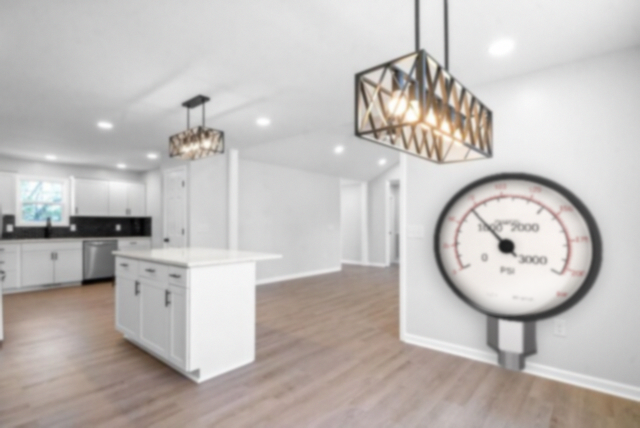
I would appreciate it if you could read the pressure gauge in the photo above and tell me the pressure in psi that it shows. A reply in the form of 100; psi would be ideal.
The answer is 1000; psi
